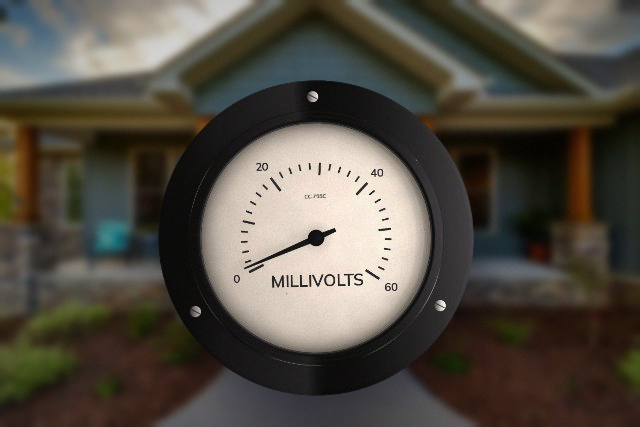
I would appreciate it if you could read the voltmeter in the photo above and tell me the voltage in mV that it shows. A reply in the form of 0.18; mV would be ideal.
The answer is 1; mV
